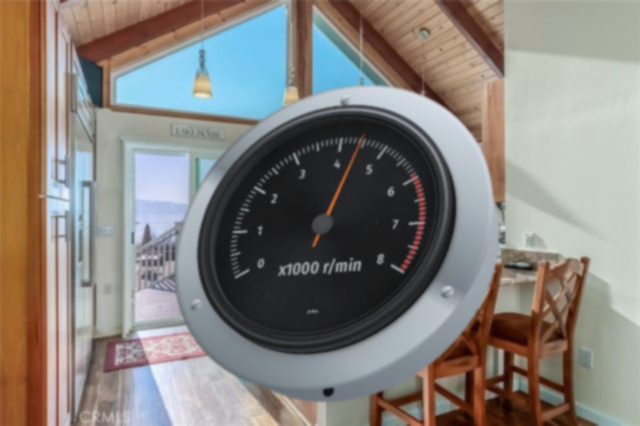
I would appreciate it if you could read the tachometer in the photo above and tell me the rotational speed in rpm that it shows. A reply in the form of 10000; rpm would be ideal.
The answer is 4500; rpm
